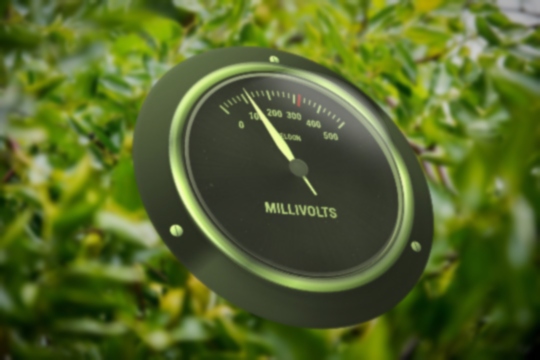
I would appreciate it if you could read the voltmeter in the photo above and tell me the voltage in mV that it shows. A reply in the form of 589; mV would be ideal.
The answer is 100; mV
